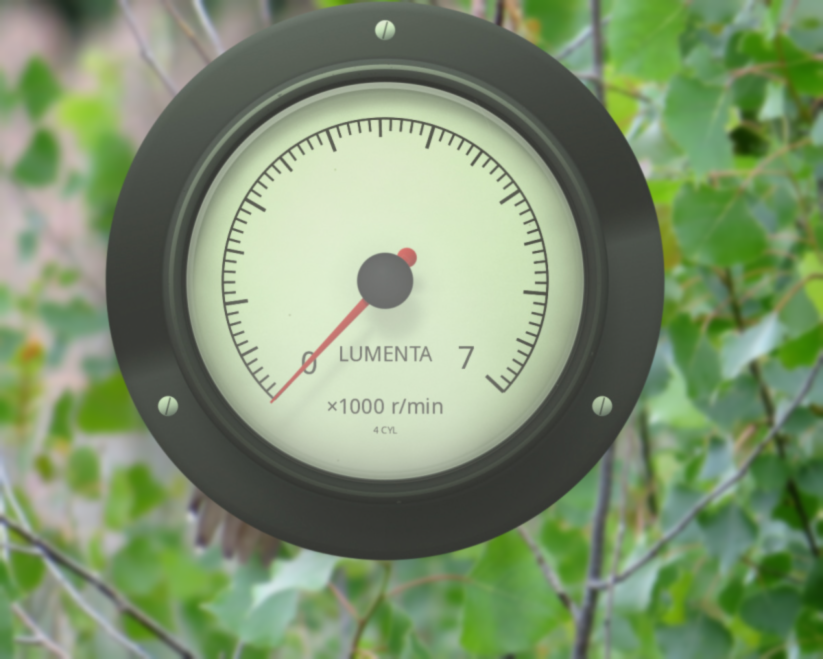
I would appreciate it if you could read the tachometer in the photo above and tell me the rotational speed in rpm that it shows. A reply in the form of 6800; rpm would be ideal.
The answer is 0; rpm
